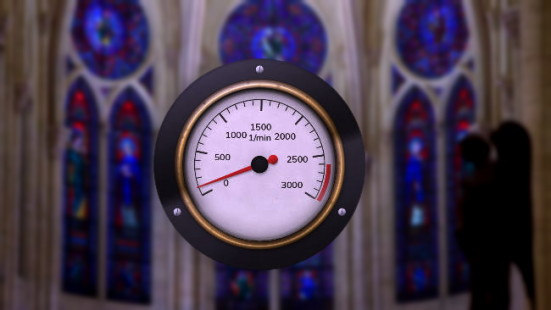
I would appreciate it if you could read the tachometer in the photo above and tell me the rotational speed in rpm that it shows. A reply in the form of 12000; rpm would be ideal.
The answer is 100; rpm
